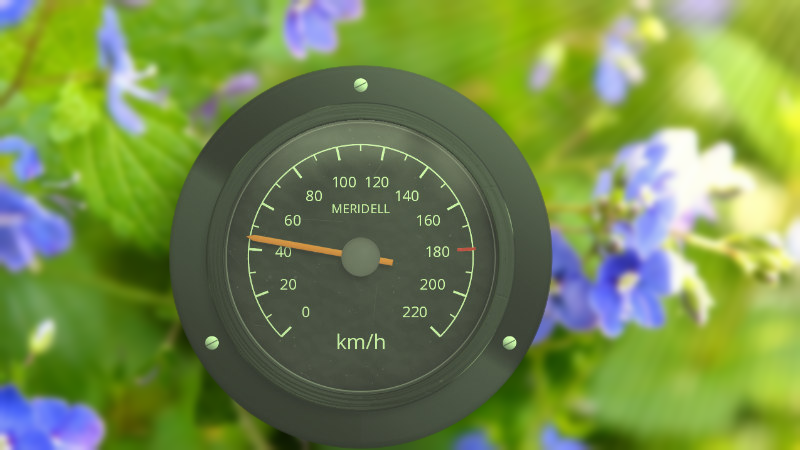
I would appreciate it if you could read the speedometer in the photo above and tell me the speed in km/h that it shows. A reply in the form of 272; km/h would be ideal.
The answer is 45; km/h
